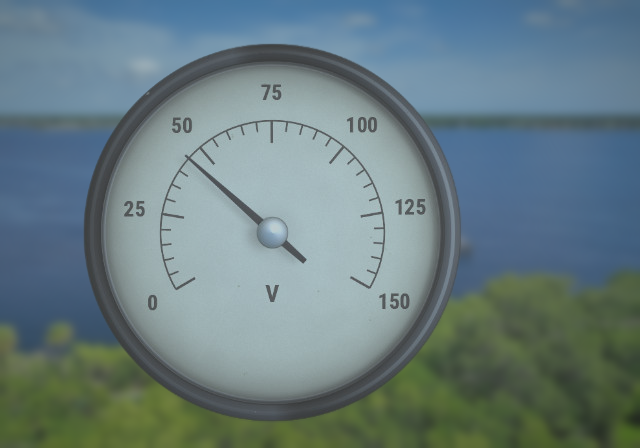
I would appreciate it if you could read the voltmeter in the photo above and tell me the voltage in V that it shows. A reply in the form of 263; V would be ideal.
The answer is 45; V
